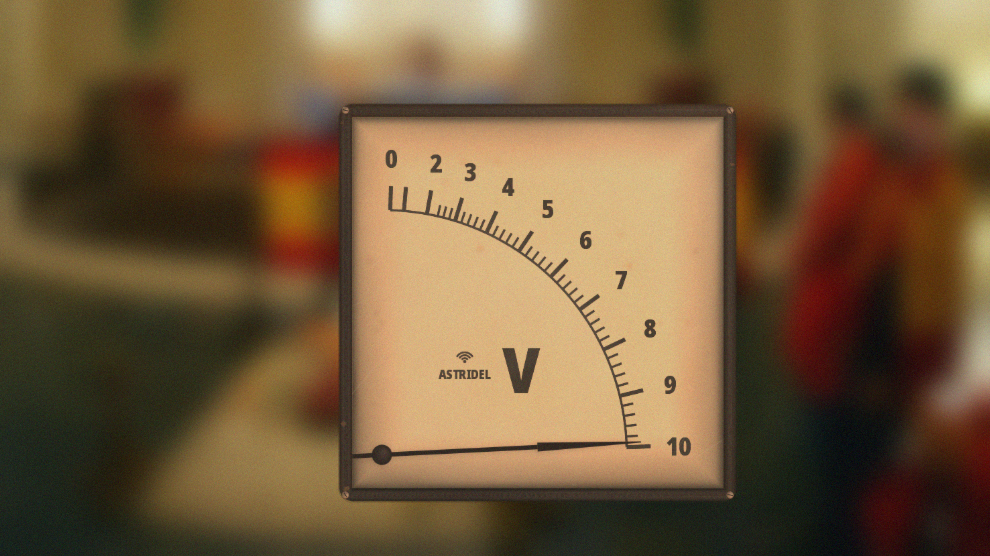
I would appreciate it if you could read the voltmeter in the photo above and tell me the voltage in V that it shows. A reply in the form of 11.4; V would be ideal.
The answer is 9.9; V
